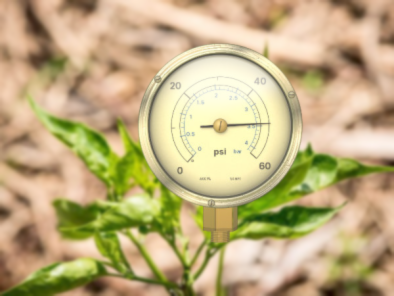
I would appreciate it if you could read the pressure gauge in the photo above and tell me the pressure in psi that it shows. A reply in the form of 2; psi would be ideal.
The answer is 50; psi
